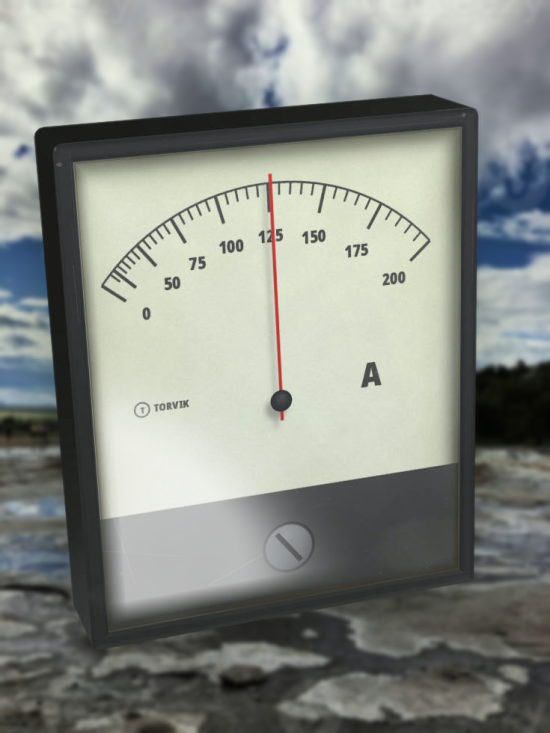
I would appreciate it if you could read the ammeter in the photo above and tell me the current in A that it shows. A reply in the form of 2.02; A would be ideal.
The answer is 125; A
